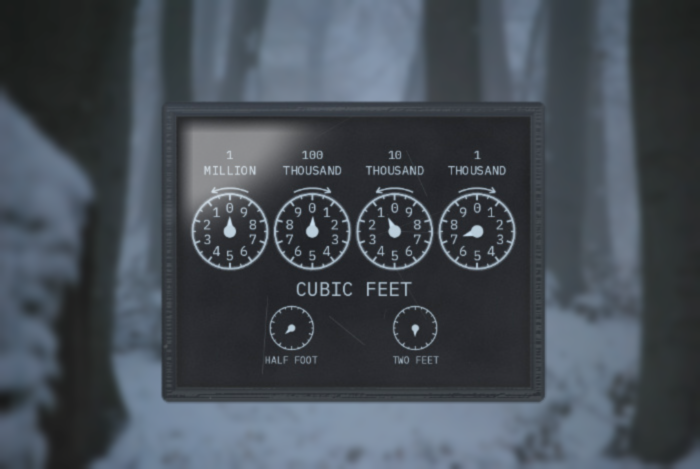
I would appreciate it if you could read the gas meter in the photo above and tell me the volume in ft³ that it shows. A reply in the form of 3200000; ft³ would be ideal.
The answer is 700; ft³
